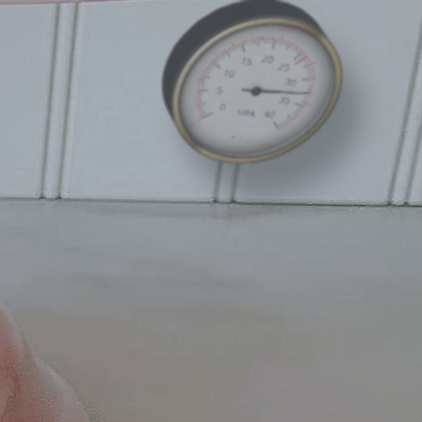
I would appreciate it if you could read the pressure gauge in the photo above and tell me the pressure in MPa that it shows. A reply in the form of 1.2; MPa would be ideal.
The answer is 32.5; MPa
